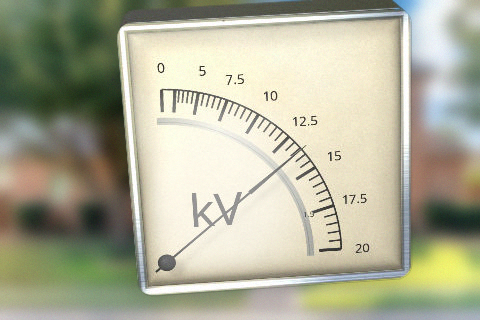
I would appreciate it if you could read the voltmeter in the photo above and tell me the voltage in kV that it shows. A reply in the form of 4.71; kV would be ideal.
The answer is 13.5; kV
